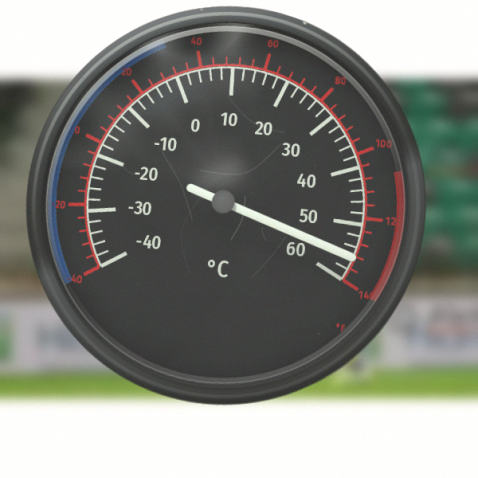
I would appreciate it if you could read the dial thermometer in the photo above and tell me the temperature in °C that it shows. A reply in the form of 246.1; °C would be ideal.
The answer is 56; °C
